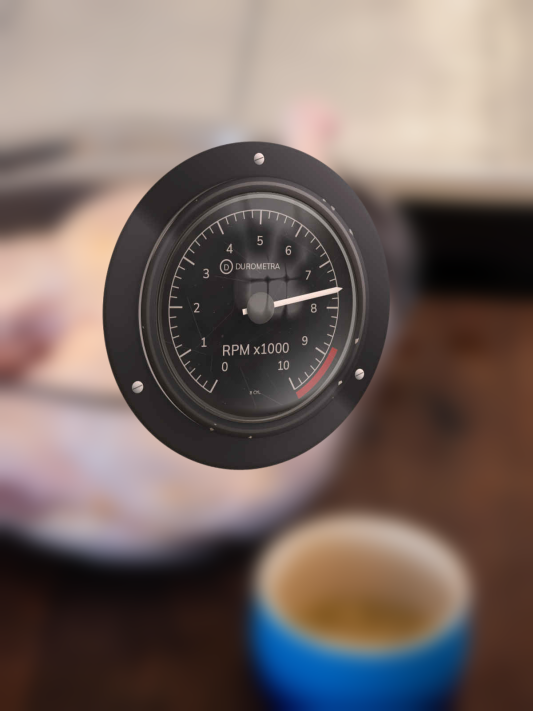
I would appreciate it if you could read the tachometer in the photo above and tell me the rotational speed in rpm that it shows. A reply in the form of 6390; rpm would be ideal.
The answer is 7600; rpm
